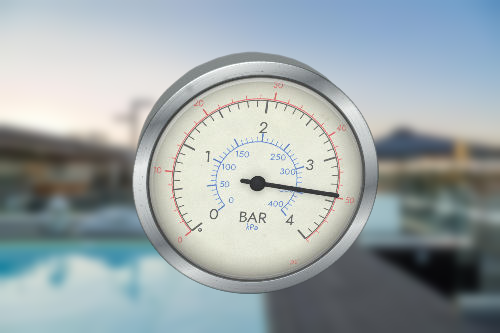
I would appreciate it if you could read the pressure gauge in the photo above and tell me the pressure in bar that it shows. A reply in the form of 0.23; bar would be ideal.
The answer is 3.4; bar
